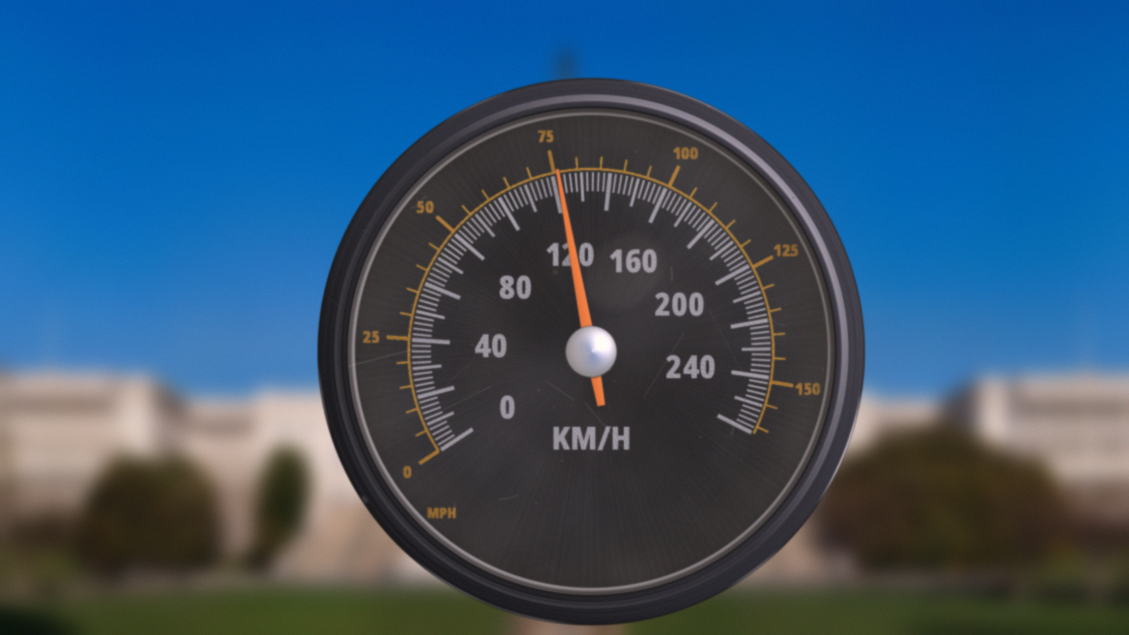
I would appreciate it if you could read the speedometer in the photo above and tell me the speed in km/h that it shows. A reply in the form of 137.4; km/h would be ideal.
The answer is 122; km/h
